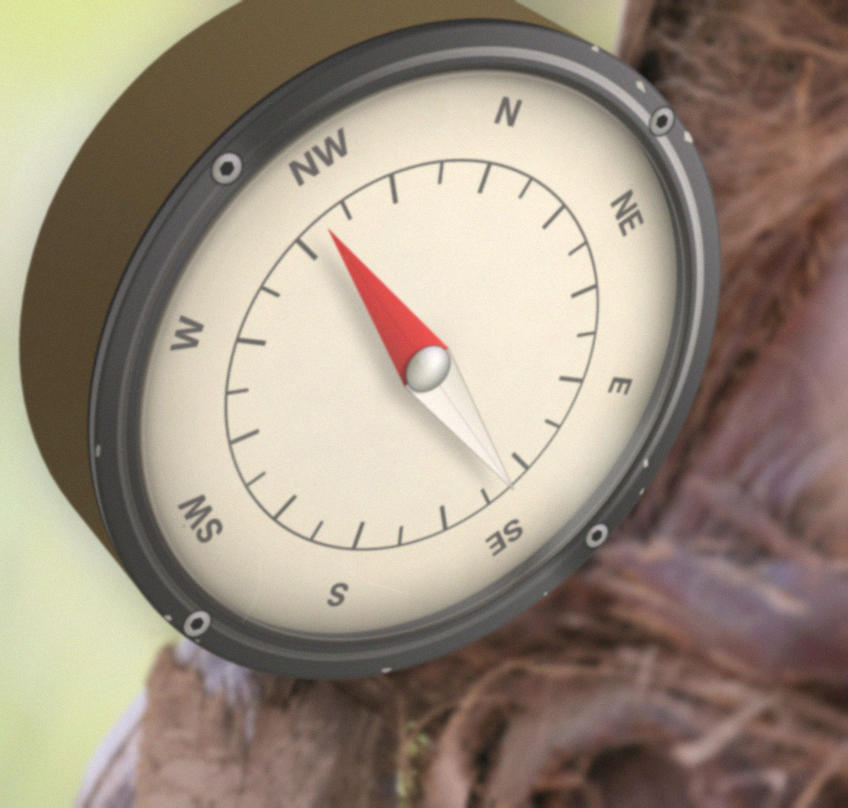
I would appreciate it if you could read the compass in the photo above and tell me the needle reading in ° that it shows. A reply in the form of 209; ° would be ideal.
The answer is 307.5; °
